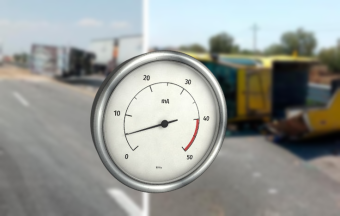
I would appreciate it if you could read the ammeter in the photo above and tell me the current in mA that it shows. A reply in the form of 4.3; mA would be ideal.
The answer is 5; mA
